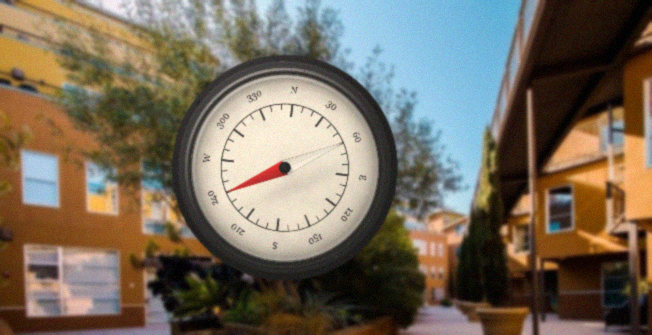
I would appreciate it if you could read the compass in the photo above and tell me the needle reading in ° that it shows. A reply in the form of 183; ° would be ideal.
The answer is 240; °
